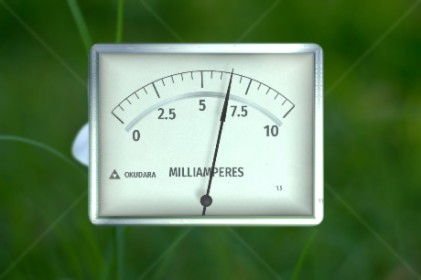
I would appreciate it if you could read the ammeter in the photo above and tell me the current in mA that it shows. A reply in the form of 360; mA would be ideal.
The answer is 6.5; mA
